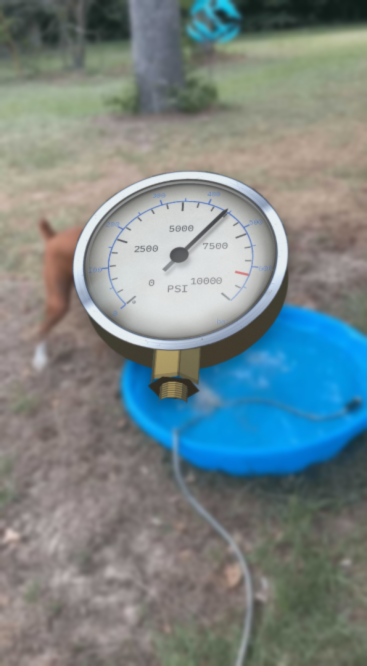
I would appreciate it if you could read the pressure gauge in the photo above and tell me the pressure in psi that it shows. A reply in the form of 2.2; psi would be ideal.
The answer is 6500; psi
